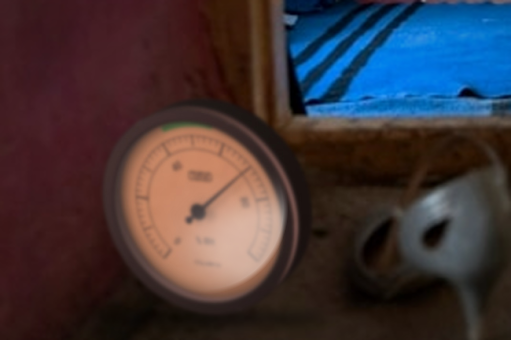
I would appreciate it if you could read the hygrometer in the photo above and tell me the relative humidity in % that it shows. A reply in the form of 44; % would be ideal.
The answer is 70; %
